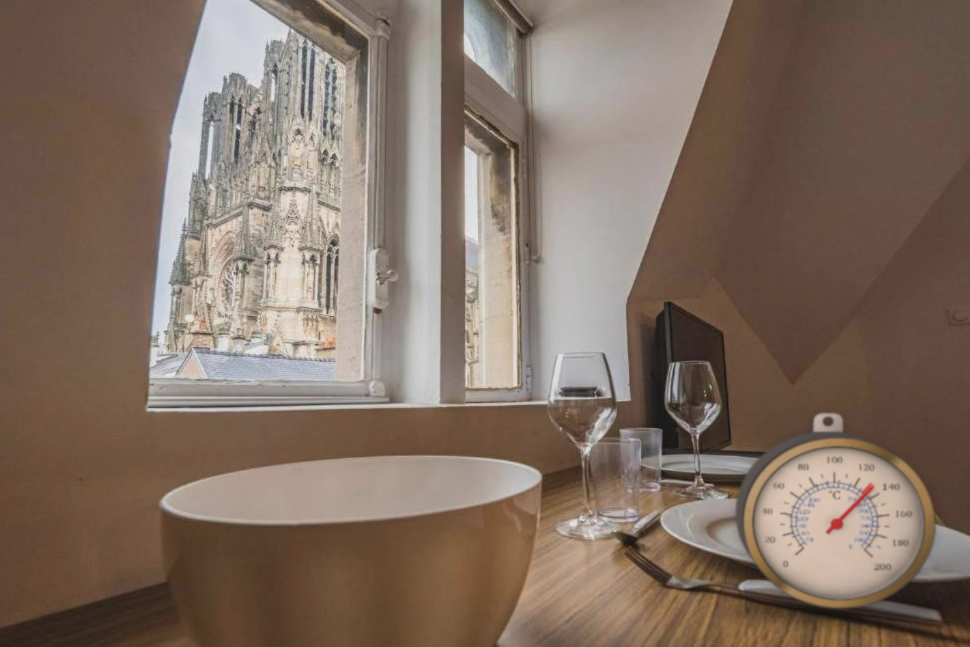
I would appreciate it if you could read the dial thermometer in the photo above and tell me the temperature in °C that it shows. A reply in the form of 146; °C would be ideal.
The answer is 130; °C
